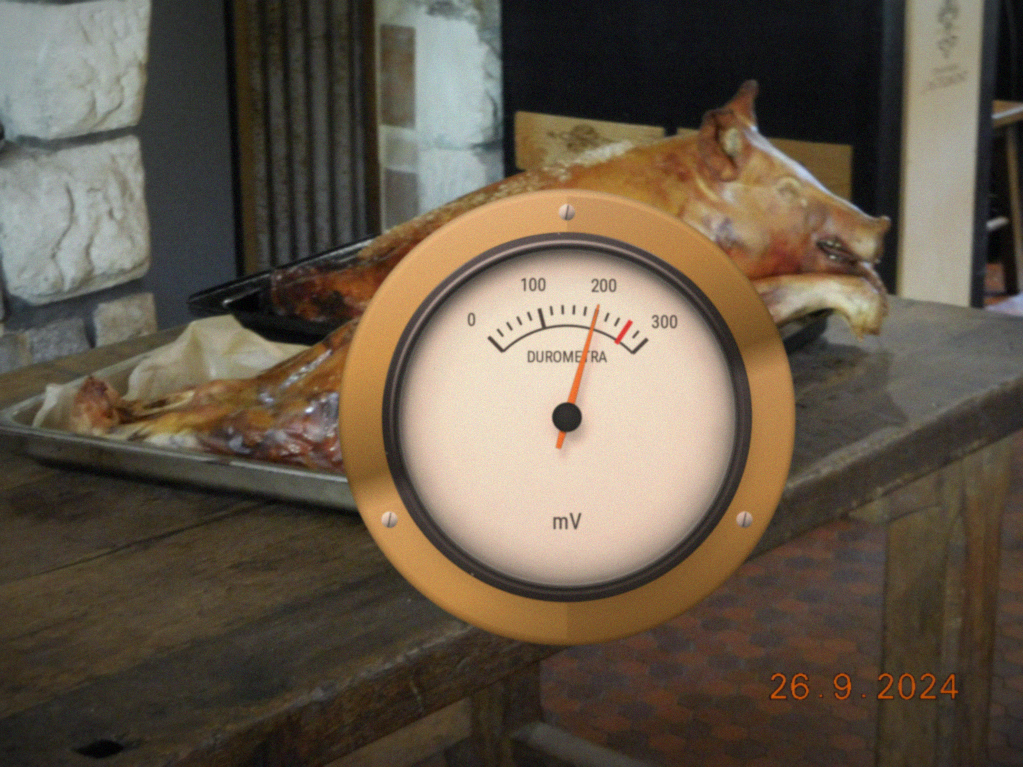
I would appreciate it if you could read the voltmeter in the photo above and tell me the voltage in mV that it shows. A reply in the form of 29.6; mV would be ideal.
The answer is 200; mV
